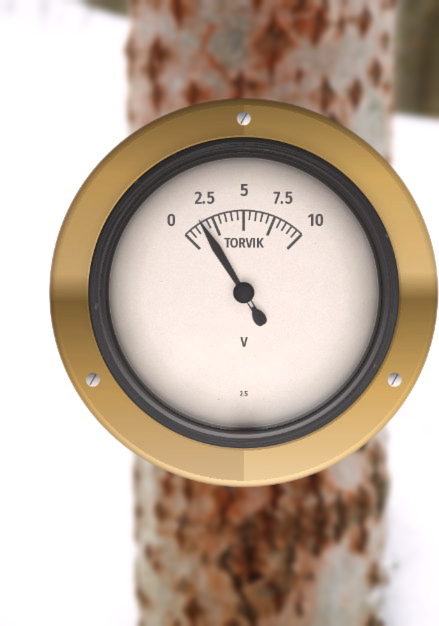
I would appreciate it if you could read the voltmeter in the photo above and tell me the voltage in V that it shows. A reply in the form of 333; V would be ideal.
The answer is 1.5; V
